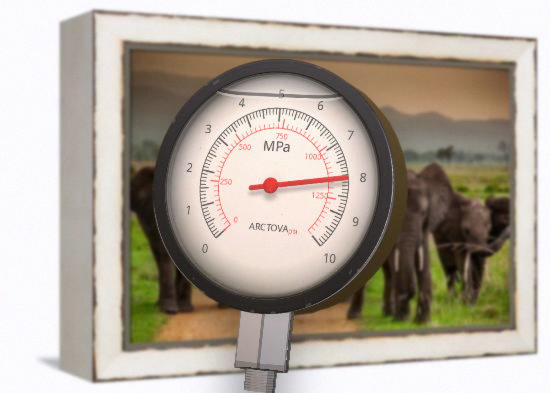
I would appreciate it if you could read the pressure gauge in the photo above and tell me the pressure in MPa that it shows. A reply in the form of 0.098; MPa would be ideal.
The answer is 8; MPa
